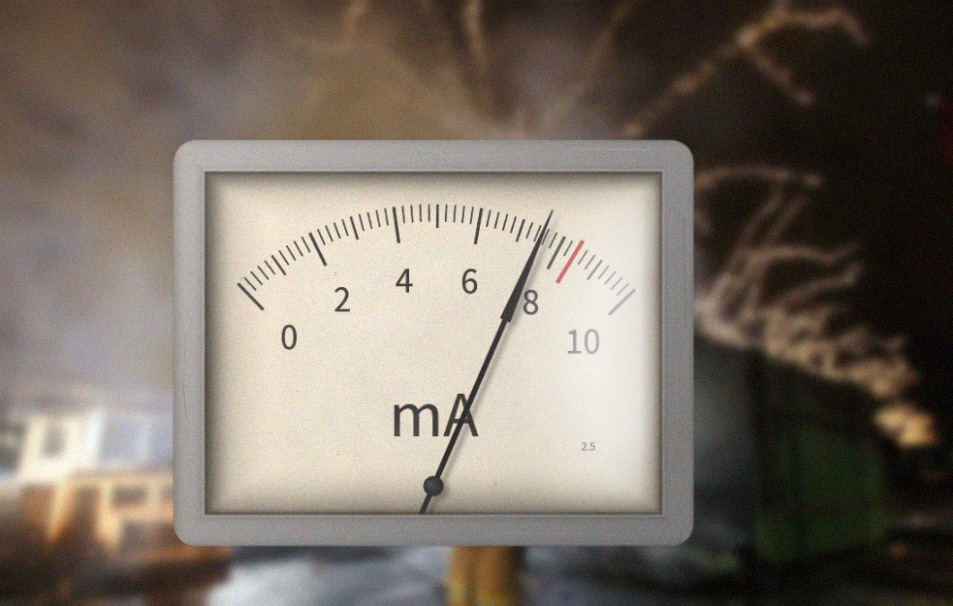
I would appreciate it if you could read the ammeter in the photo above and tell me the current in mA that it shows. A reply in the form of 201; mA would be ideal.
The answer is 7.5; mA
